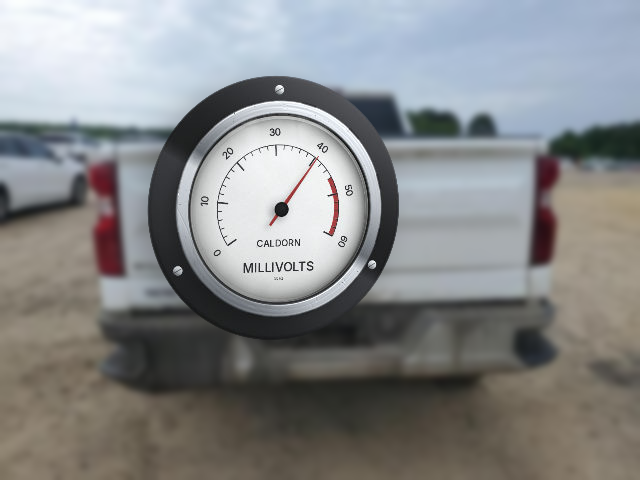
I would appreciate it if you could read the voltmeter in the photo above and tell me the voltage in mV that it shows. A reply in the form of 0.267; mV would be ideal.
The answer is 40; mV
